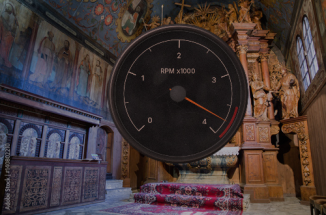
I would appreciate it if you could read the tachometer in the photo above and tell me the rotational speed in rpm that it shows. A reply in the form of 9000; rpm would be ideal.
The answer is 3750; rpm
